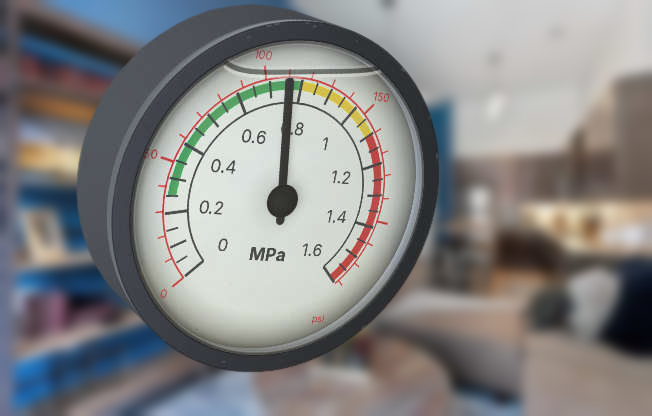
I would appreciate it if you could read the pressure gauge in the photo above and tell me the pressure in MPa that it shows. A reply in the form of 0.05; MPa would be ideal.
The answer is 0.75; MPa
